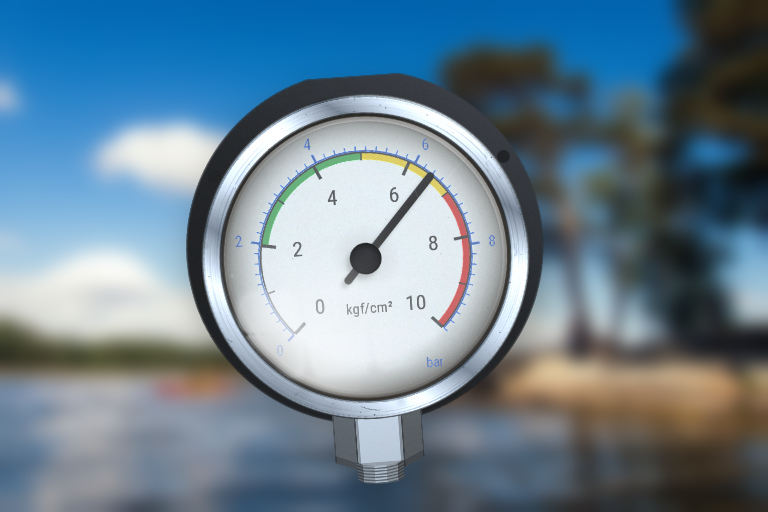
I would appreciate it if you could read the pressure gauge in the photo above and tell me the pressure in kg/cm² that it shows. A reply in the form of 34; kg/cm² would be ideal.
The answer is 6.5; kg/cm²
